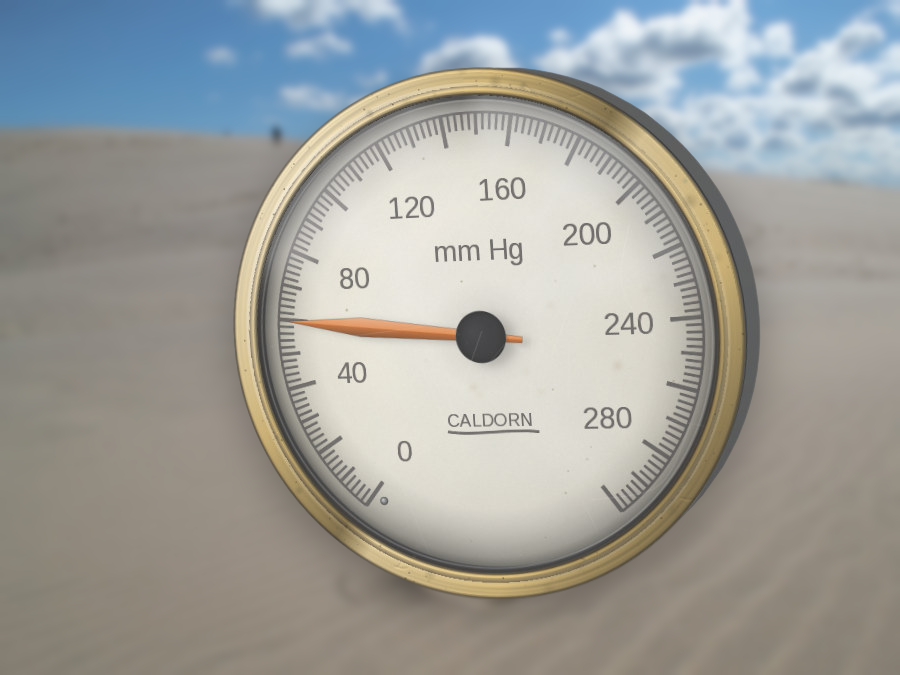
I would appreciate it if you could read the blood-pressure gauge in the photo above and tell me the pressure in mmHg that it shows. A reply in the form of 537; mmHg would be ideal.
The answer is 60; mmHg
